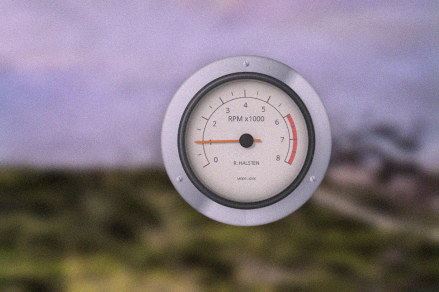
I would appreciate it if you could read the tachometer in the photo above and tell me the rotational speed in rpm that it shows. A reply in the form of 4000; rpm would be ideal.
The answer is 1000; rpm
